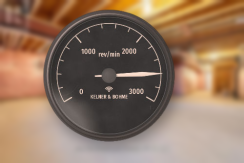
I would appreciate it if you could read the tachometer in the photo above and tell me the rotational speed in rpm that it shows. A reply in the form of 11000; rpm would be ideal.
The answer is 2600; rpm
